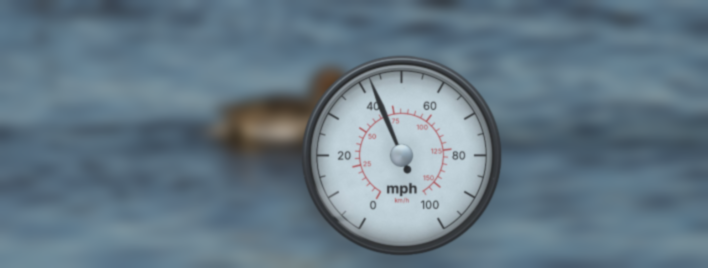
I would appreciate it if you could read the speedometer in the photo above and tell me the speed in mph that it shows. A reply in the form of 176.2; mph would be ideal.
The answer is 42.5; mph
